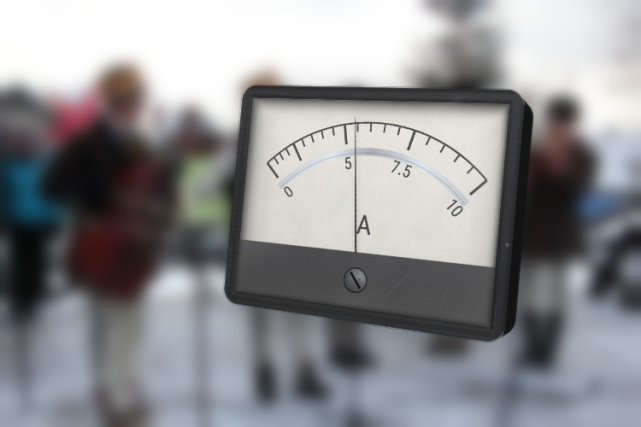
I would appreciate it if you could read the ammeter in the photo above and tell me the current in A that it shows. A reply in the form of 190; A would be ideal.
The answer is 5.5; A
